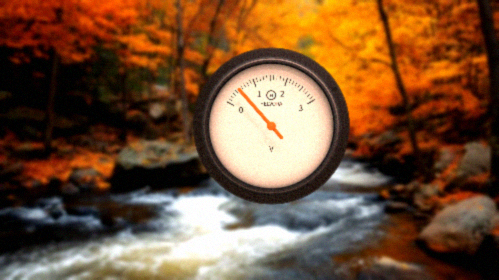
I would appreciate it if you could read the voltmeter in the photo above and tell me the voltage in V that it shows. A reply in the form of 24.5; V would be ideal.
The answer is 0.5; V
